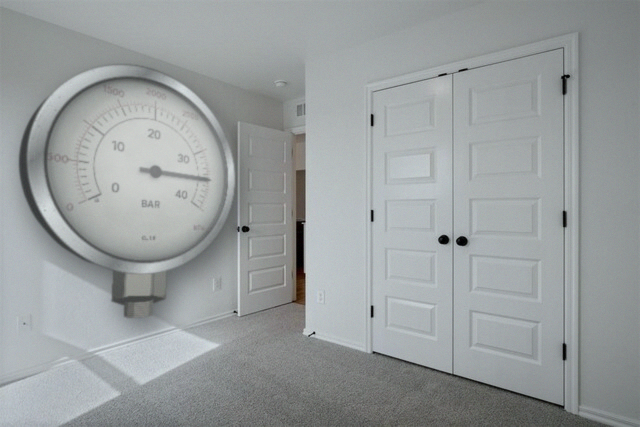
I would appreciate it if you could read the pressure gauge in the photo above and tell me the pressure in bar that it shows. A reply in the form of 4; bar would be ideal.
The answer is 35; bar
